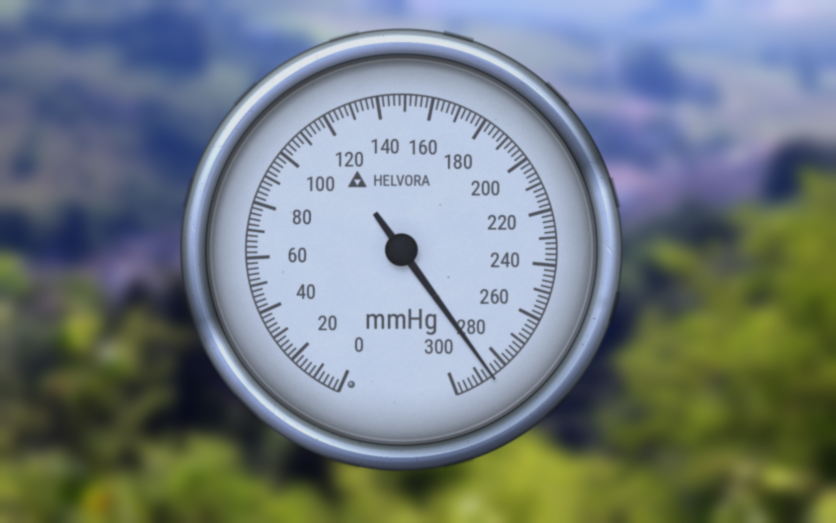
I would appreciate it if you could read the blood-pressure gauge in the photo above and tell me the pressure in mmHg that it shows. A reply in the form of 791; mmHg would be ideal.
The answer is 286; mmHg
